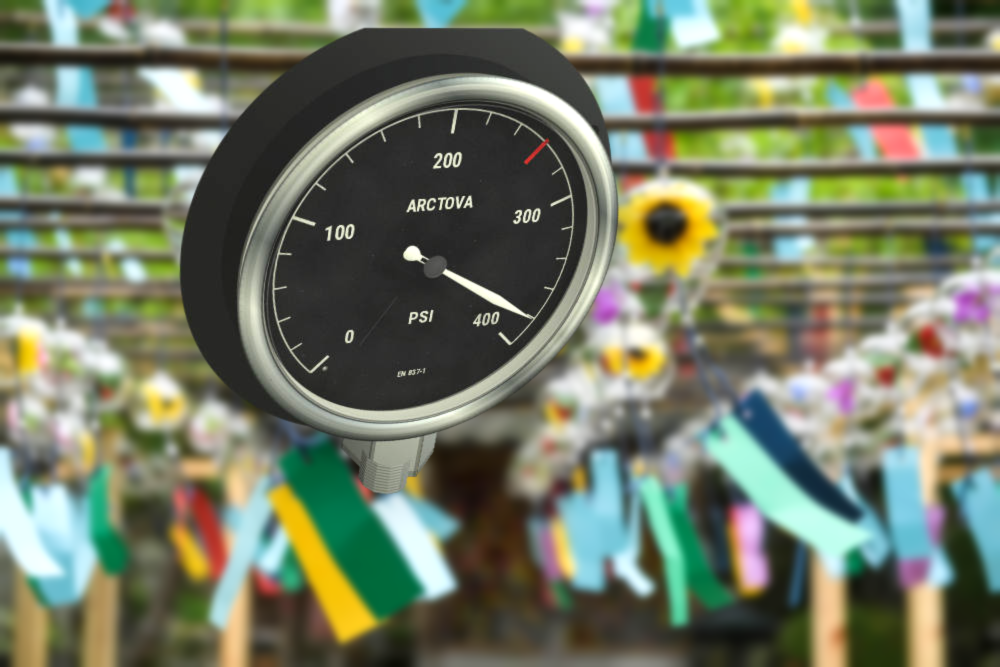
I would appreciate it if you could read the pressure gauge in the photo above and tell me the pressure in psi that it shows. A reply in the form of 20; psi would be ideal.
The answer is 380; psi
